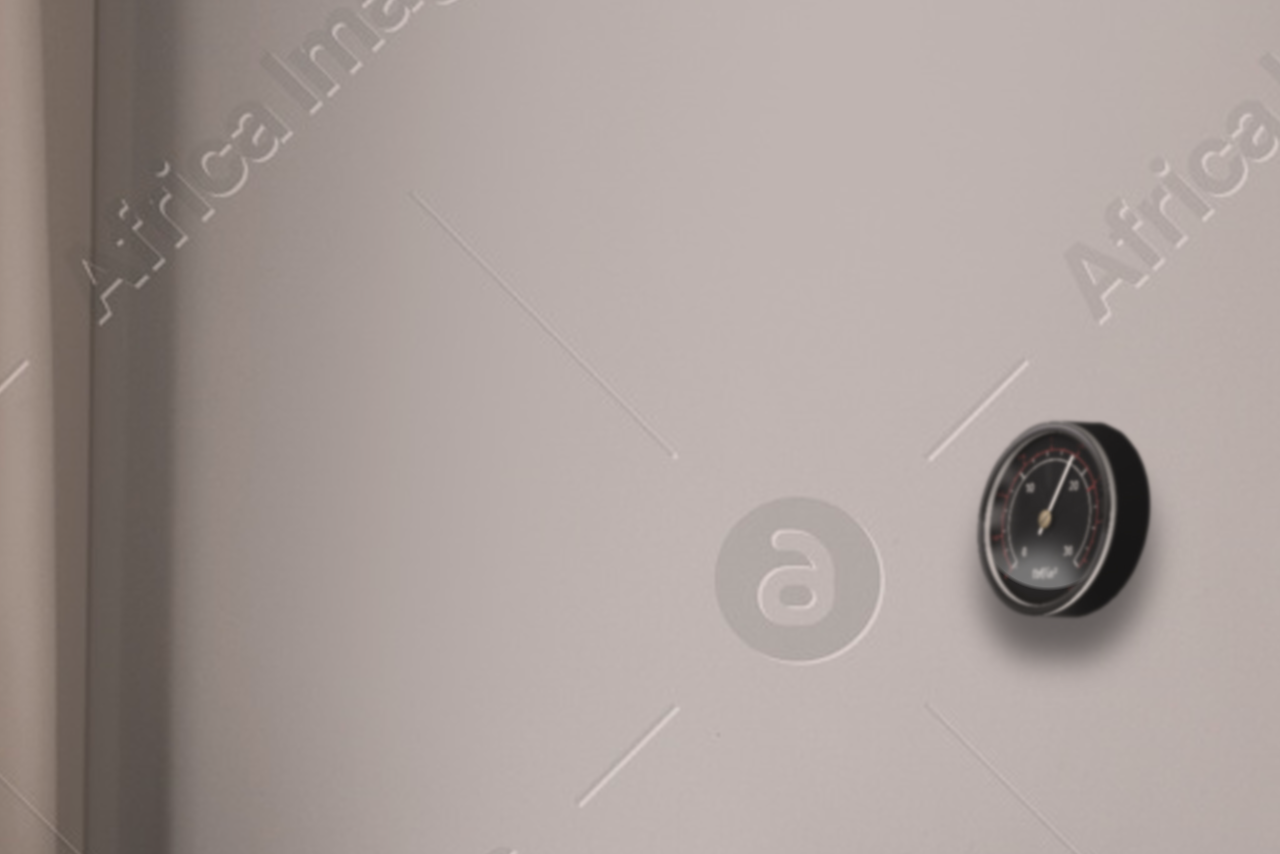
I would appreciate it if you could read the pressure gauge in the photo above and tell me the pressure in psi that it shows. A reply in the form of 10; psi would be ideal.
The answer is 18; psi
